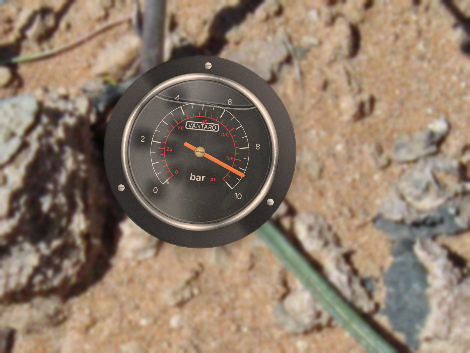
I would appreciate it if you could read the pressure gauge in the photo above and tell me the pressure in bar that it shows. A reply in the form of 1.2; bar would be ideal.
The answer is 9.25; bar
